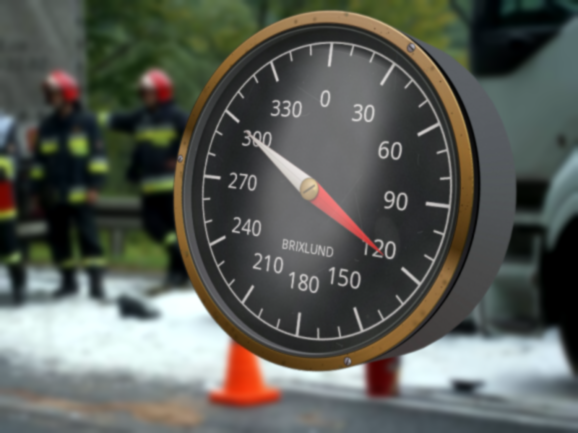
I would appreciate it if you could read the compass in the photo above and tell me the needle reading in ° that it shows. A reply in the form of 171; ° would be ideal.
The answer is 120; °
